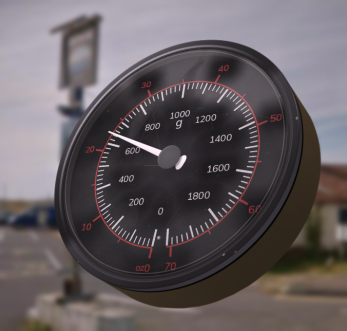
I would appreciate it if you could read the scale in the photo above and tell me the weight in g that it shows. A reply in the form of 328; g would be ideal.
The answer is 640; g
